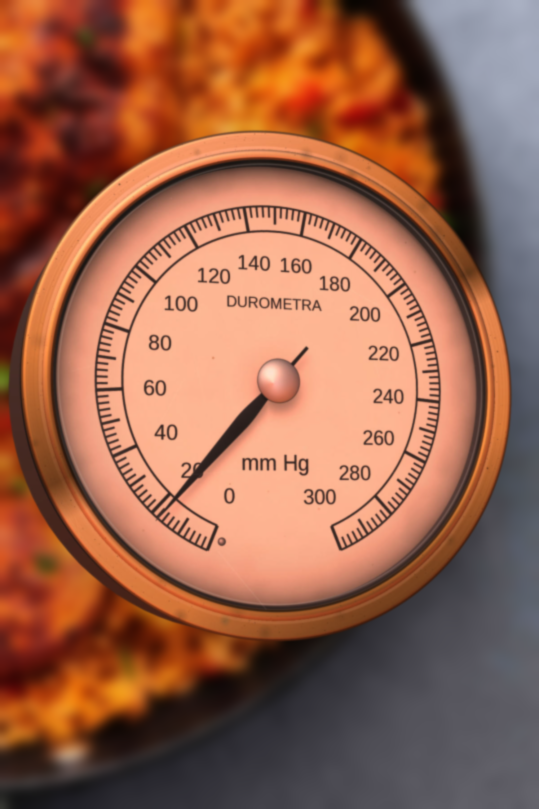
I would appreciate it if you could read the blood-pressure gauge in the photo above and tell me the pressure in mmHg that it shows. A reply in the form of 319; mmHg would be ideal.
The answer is 18; mmHg
